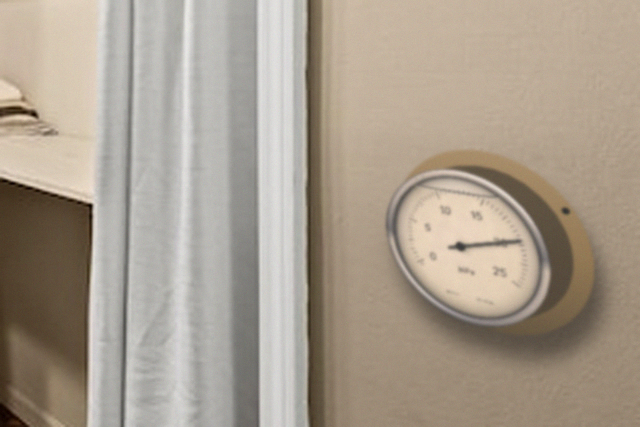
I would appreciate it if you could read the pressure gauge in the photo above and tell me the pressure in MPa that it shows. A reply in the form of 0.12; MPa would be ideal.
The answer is 20; MPa
